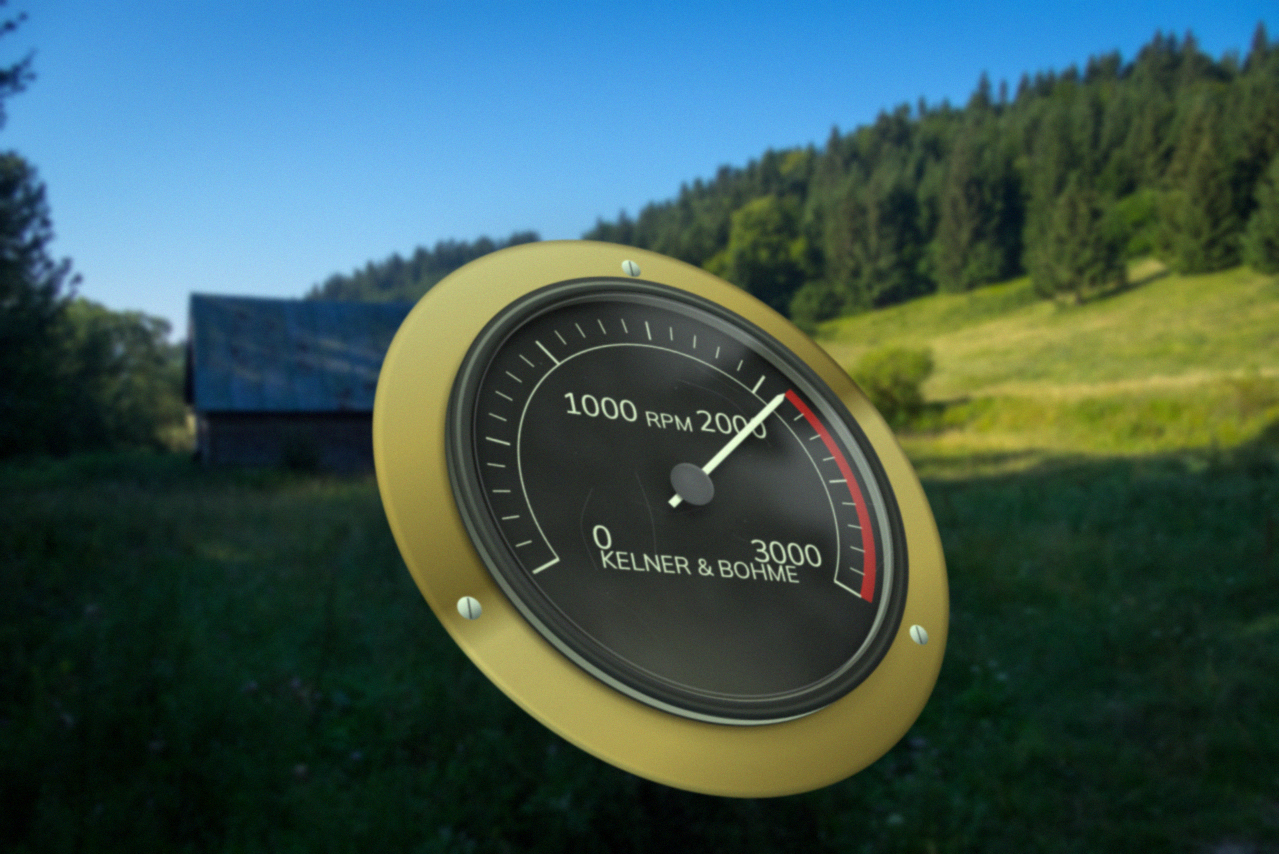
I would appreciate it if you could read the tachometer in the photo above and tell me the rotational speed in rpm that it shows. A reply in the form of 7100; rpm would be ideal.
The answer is 2100; rpm
